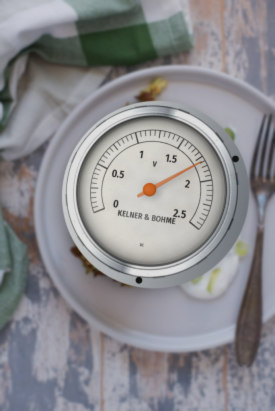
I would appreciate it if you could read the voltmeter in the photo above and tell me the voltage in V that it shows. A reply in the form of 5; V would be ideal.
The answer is 1.8; V
